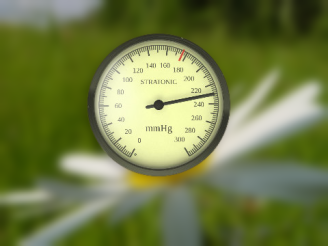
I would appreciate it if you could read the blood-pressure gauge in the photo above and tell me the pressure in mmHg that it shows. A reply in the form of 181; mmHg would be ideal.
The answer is 230; mmHg
